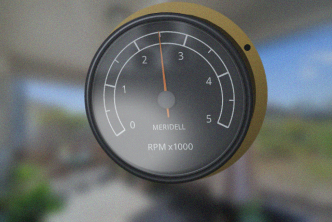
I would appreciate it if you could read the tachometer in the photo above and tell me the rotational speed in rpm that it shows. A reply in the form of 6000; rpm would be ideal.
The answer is 2500; rpm
